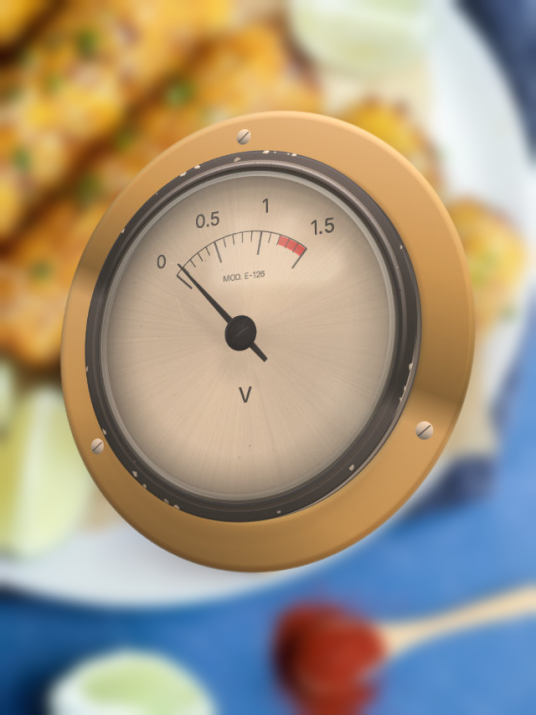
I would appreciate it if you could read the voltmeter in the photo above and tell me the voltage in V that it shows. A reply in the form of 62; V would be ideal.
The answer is 0.1; V
